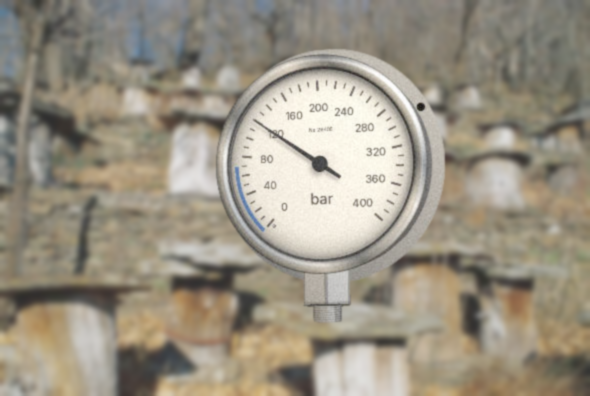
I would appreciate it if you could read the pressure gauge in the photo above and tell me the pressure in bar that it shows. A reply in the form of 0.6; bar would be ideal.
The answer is 120; bar
